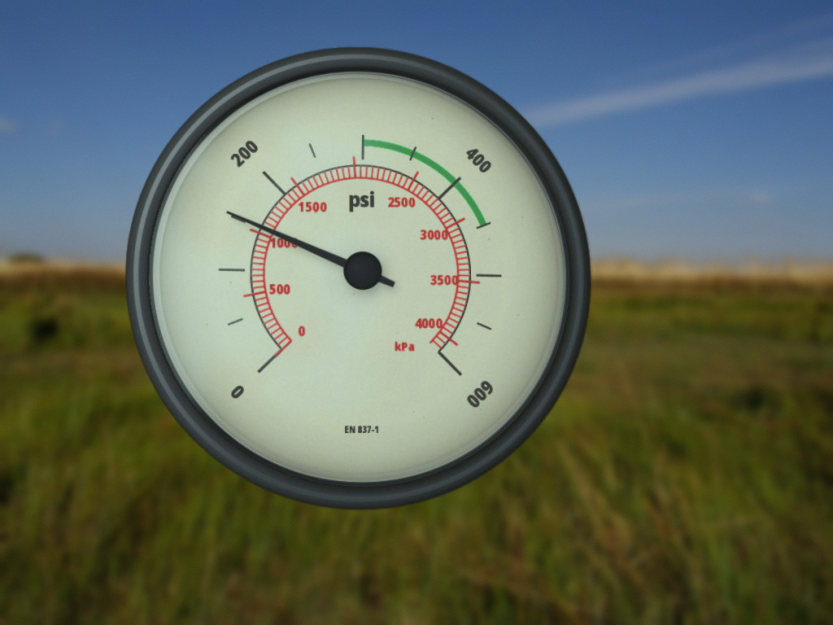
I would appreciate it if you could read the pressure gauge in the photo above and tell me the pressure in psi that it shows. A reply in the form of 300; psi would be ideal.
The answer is 150; psi
